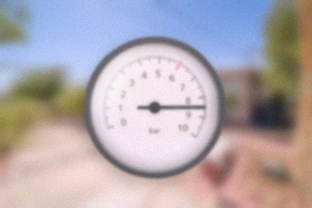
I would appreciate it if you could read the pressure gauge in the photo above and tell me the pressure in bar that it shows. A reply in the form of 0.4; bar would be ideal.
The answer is 8.5; bar
